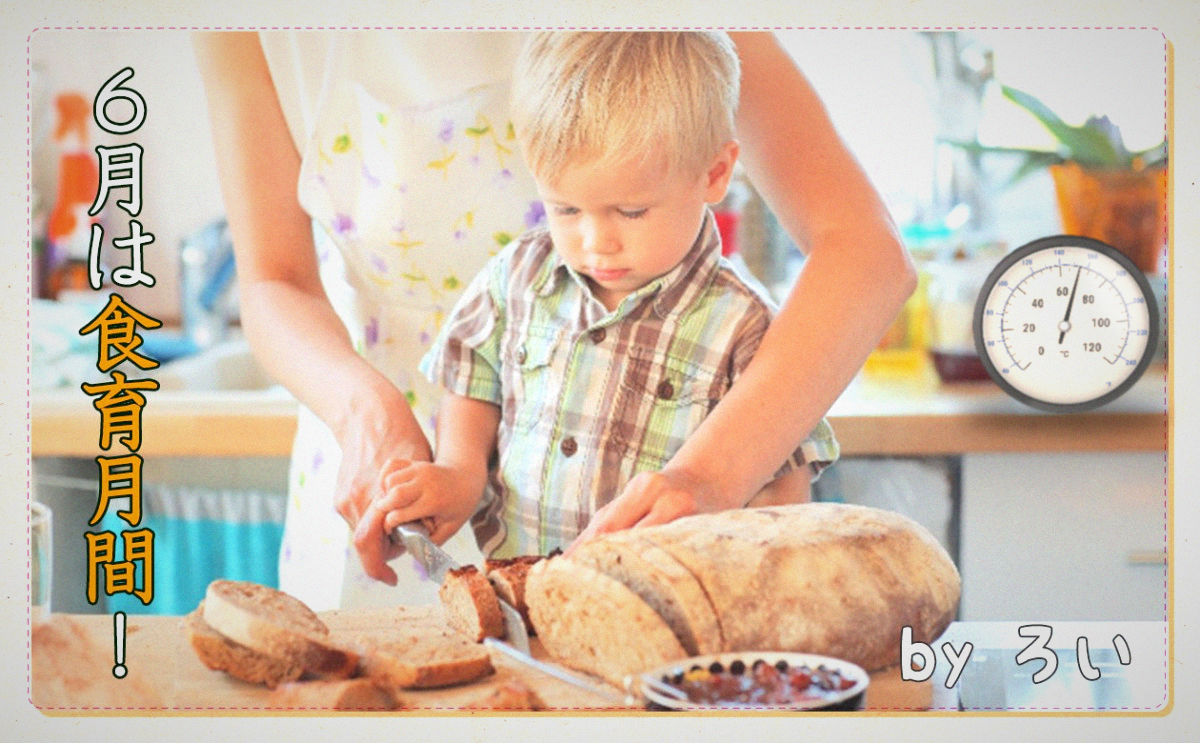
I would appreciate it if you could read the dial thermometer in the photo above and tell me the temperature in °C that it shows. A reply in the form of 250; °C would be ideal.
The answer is 68; °C
